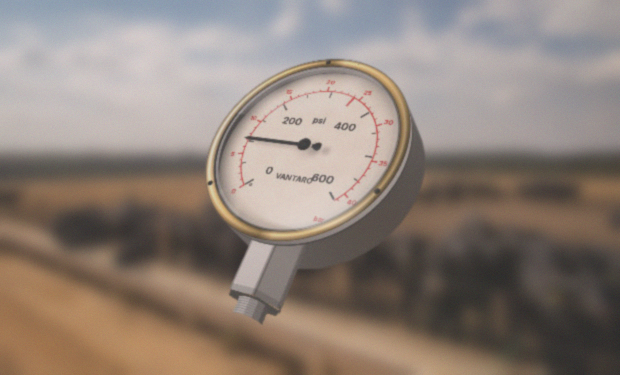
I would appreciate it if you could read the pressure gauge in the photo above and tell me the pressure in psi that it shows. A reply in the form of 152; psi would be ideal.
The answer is 100; psi
